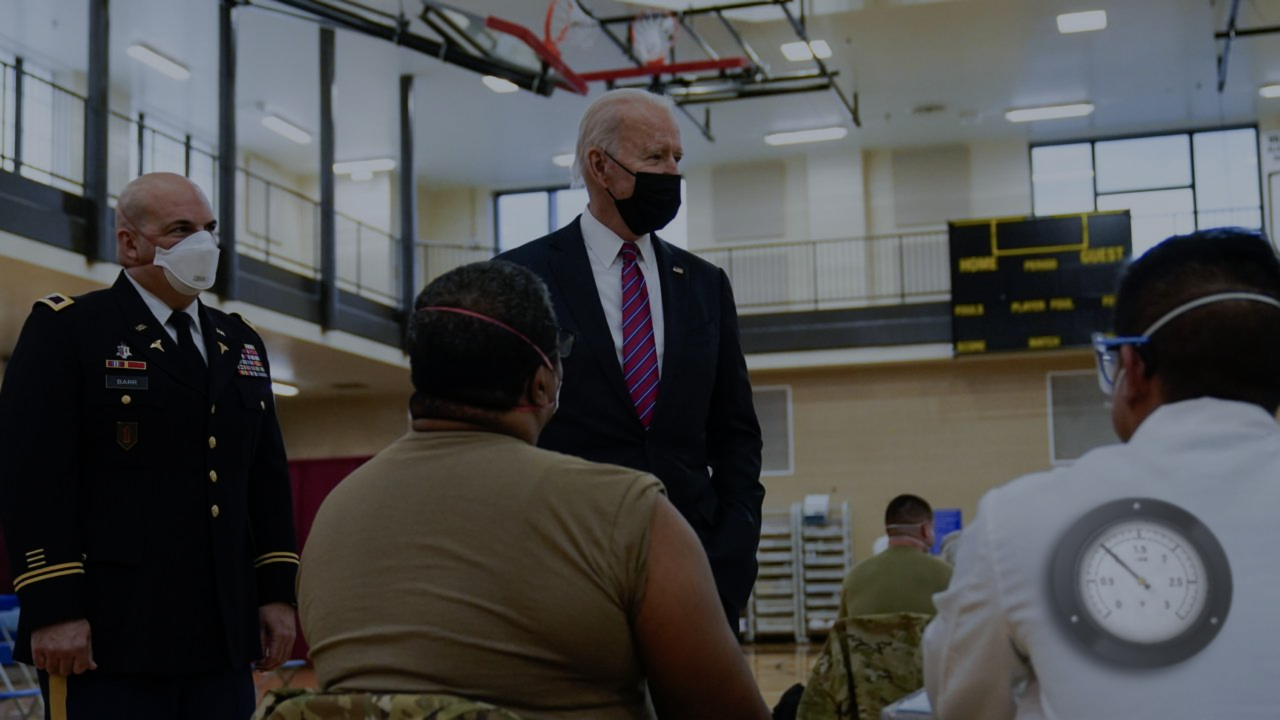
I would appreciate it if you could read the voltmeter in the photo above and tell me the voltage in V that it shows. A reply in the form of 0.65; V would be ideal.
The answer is 1; V
